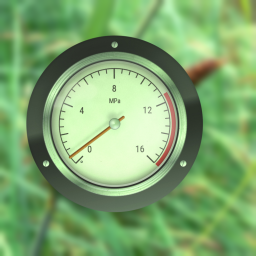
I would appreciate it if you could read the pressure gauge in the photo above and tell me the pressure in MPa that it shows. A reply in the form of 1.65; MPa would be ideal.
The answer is 0.5; MPa
